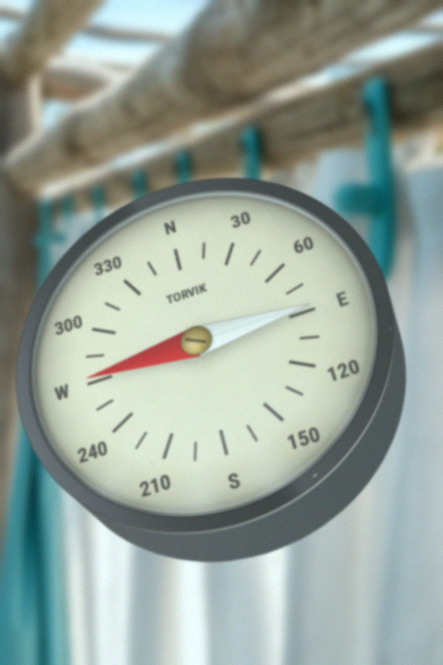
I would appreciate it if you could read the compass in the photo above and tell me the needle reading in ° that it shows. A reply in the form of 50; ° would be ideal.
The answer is 270; °
